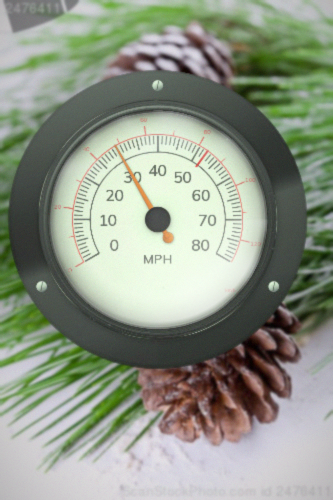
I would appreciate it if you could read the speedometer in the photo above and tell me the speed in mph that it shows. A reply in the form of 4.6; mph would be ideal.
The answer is 30; mph
